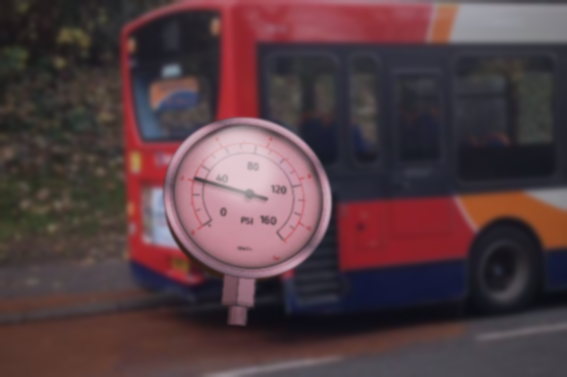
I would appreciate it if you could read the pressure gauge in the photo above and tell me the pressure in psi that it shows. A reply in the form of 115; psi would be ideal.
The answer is 30; psi
